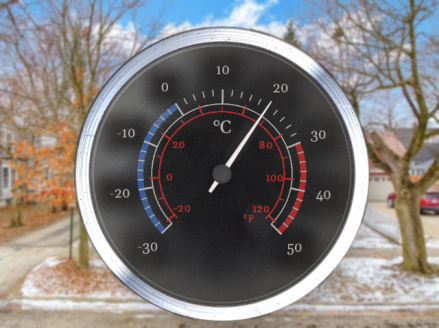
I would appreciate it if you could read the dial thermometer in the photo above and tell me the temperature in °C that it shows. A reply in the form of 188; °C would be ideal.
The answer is 20; °C
